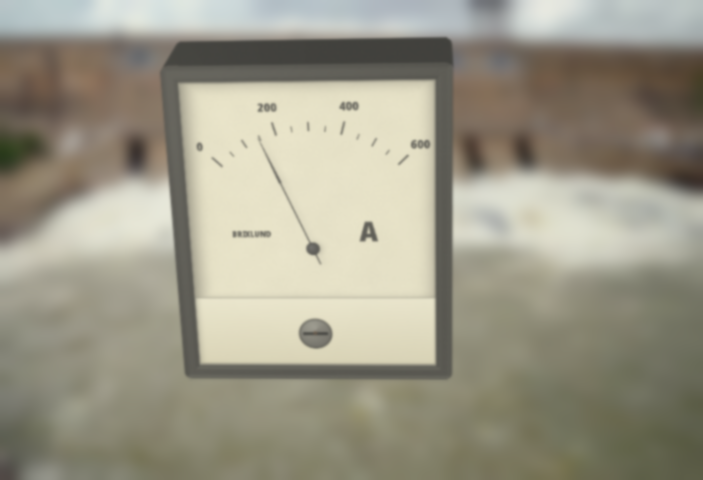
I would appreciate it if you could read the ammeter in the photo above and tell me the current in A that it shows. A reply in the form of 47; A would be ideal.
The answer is 150; A
